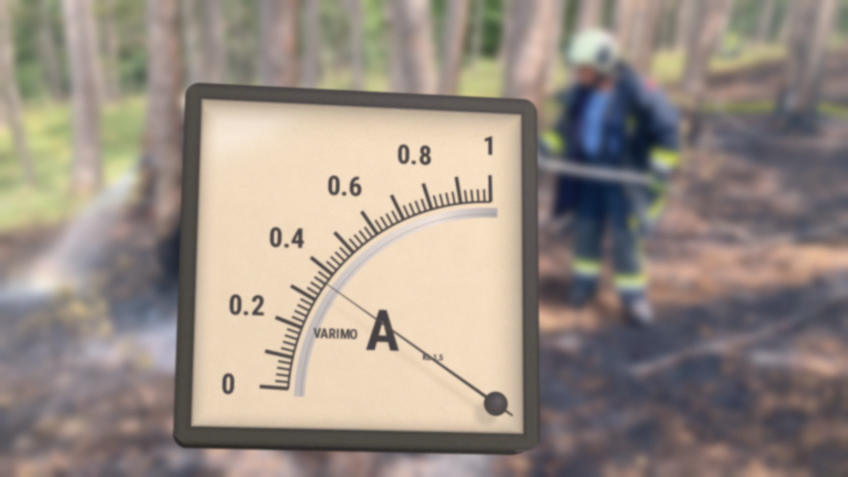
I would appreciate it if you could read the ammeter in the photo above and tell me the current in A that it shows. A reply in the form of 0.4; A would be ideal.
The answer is 0.36; A
